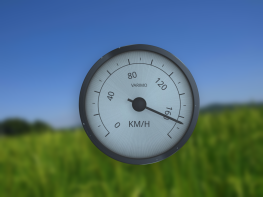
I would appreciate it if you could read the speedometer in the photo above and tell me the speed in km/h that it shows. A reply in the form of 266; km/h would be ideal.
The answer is 165; km/h
